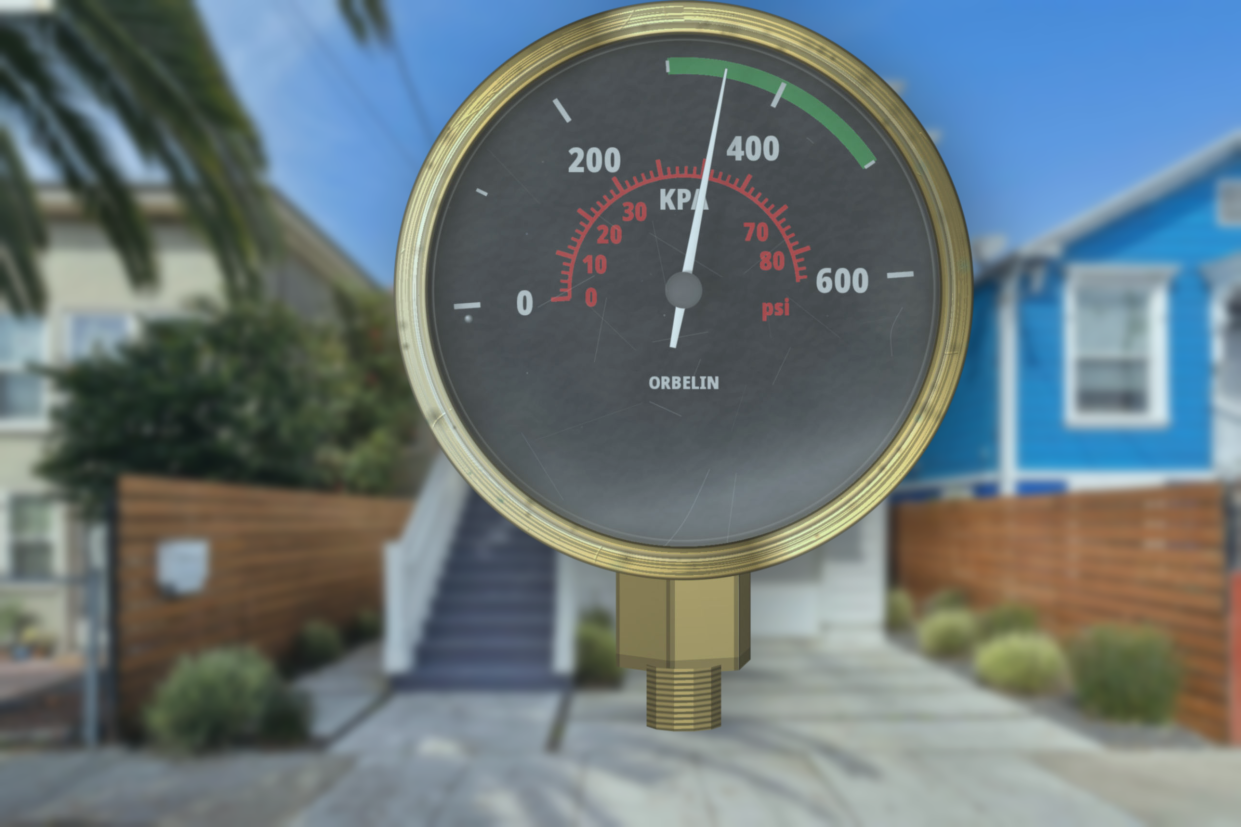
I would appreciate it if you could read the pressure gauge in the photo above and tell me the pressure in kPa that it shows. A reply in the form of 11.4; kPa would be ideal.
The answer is 350; kPa
